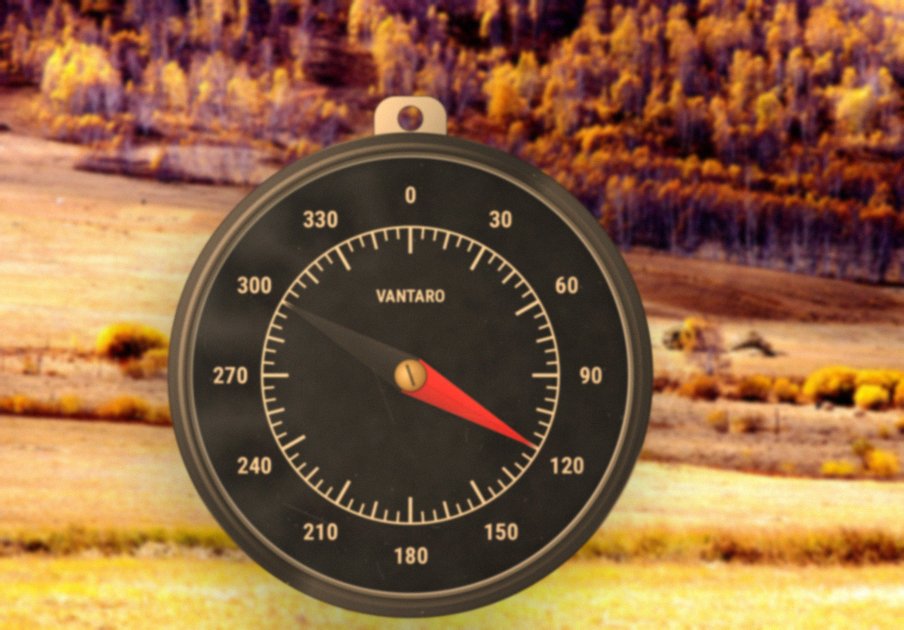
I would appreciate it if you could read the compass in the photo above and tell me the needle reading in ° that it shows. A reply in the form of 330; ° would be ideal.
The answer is 120; °
